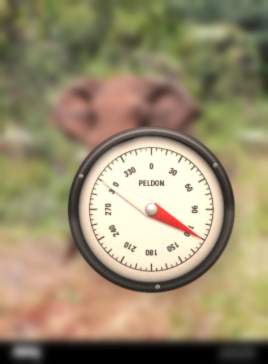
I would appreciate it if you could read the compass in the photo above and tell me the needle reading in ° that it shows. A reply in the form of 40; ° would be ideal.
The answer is 120; °
